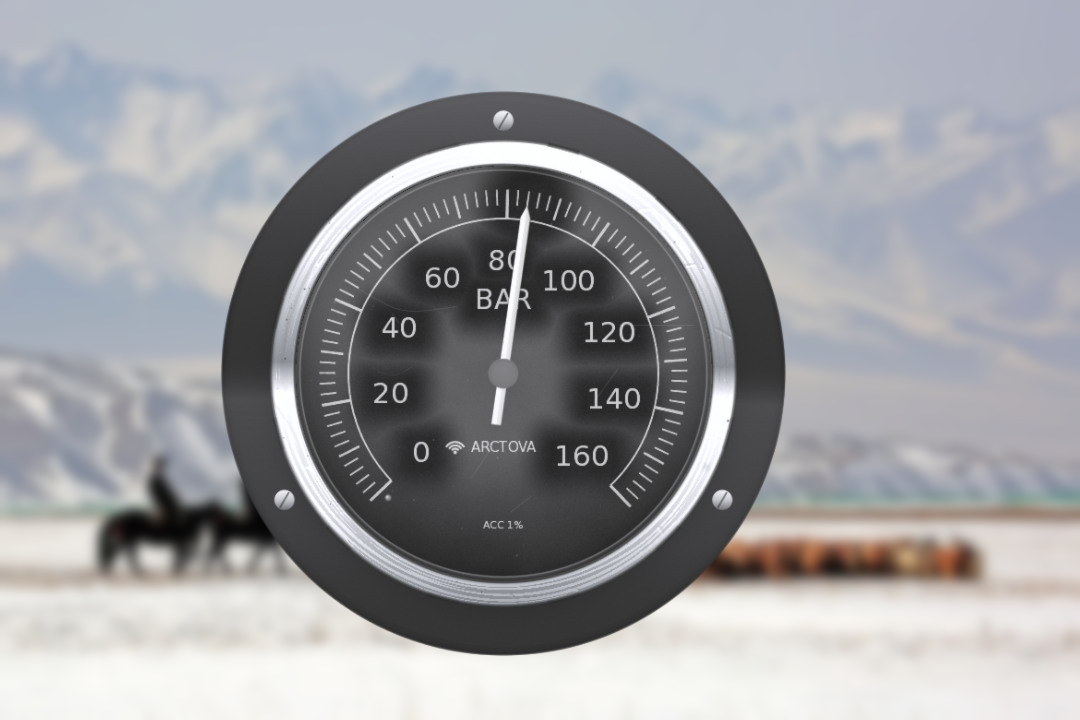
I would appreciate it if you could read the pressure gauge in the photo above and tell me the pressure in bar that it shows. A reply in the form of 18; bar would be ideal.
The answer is 84; bar
